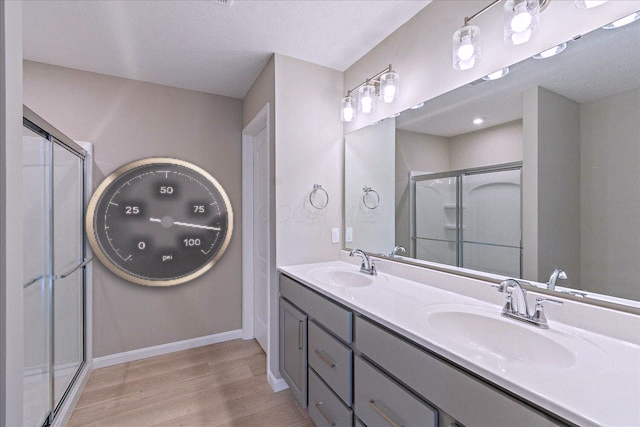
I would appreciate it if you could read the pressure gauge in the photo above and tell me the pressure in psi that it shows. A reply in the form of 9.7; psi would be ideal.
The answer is 87.5; psi
